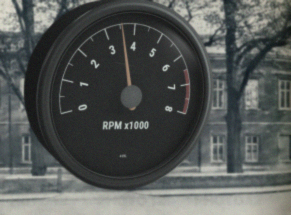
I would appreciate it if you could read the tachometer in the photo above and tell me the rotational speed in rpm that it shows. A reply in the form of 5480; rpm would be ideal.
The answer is 3500; rpm
